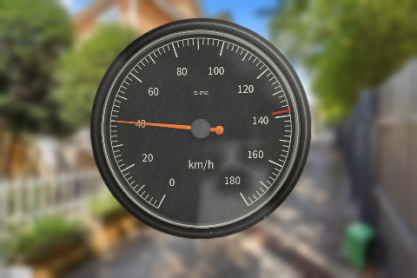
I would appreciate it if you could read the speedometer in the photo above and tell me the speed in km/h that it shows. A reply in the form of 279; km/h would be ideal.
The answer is 40; km/h
